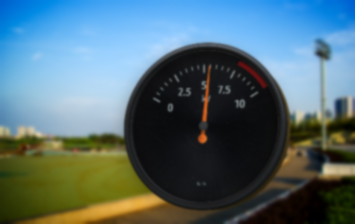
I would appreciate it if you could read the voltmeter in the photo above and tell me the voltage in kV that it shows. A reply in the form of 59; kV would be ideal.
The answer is 5.5; kV
